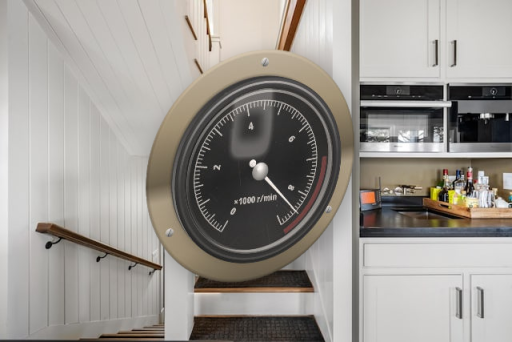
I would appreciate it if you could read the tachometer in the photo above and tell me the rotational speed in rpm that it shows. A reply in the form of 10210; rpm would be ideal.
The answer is 8500; rpm
